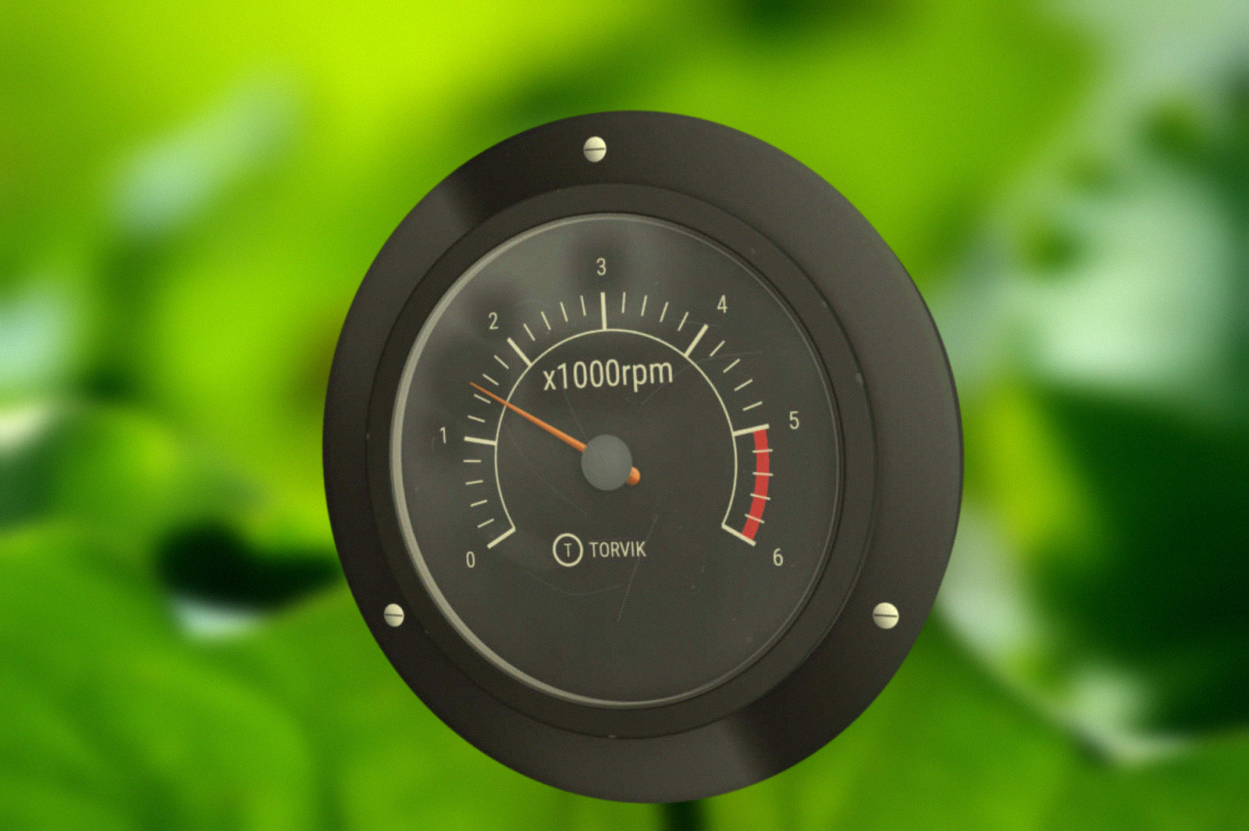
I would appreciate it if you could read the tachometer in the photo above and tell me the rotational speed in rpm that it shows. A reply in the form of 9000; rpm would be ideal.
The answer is 1500; rpm
